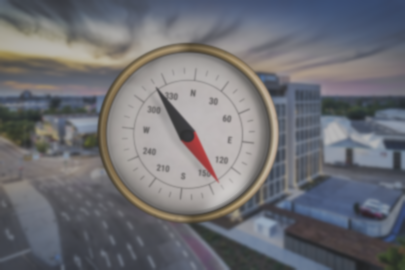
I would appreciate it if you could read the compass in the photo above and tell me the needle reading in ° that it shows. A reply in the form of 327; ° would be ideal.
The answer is 140; °
